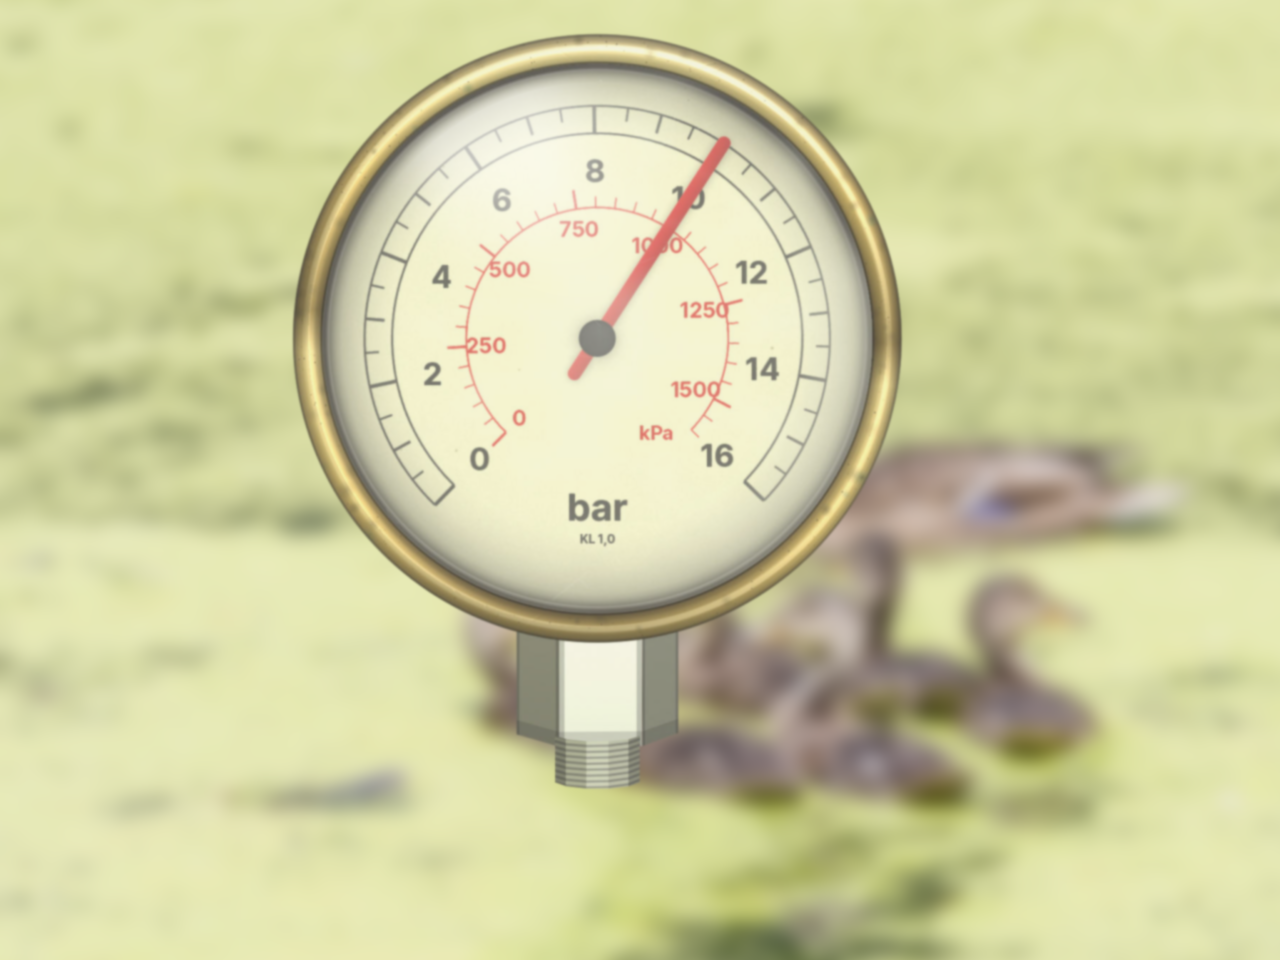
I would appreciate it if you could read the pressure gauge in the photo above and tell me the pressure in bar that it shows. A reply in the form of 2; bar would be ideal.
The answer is 10; bar
